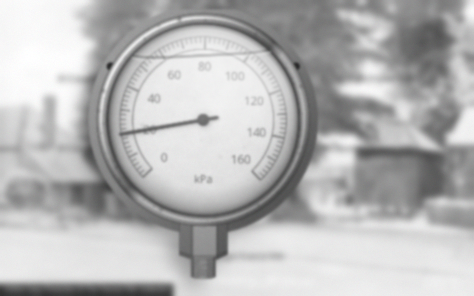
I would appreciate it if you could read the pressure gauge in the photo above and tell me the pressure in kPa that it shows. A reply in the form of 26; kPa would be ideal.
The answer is 20; kPa
